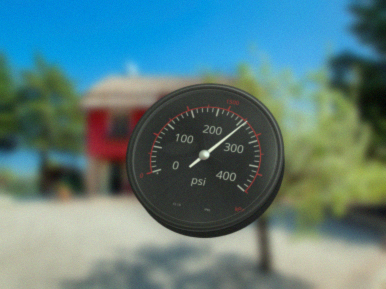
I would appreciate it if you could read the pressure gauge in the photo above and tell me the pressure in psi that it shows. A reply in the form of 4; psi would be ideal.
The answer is 260; psi
